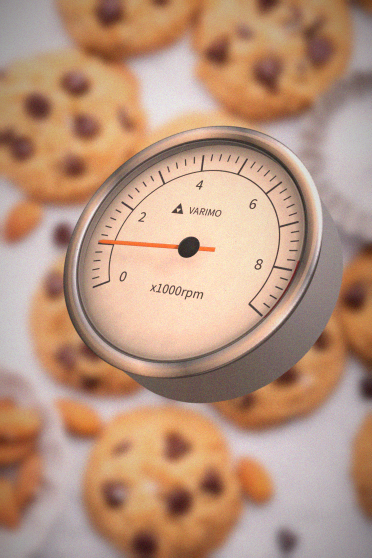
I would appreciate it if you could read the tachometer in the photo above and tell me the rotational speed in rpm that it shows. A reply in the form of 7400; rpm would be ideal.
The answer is 1000; rpm
